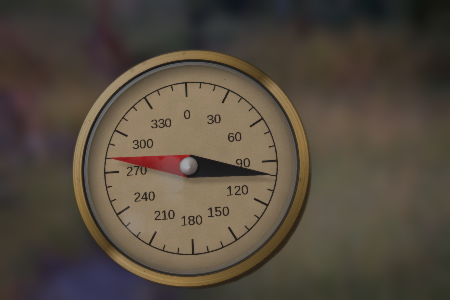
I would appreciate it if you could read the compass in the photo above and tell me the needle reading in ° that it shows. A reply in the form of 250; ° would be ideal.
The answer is 280; °
